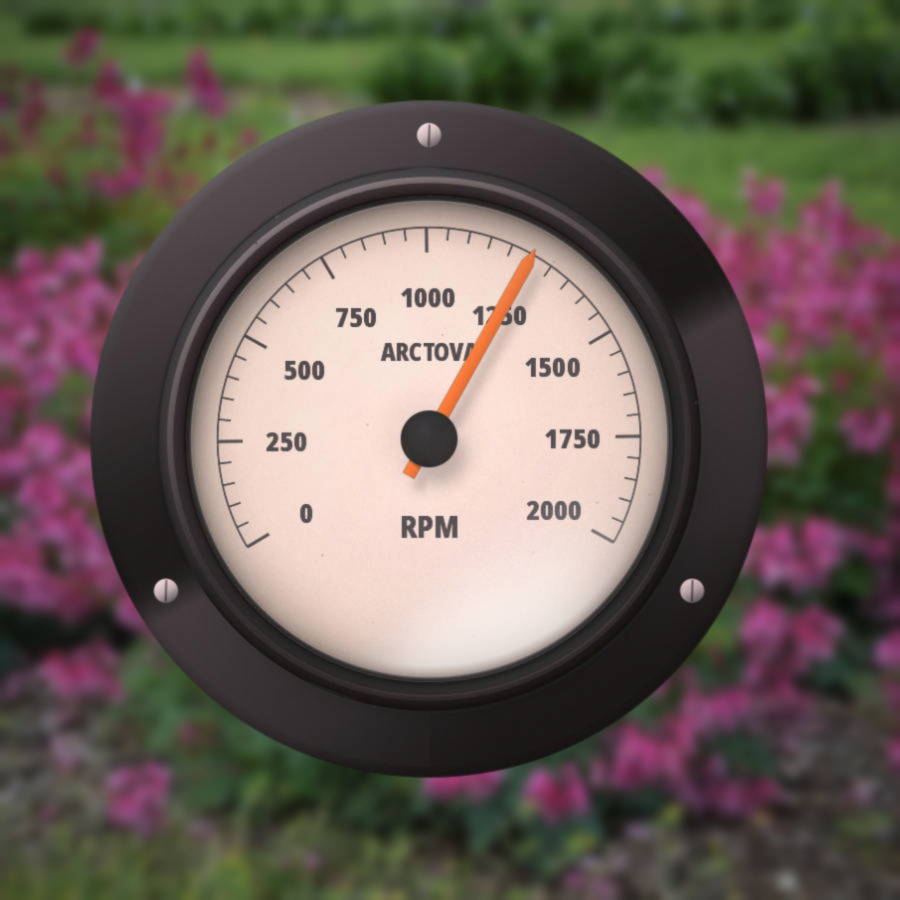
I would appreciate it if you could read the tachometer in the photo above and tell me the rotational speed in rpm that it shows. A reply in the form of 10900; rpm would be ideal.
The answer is 1250; rpm
